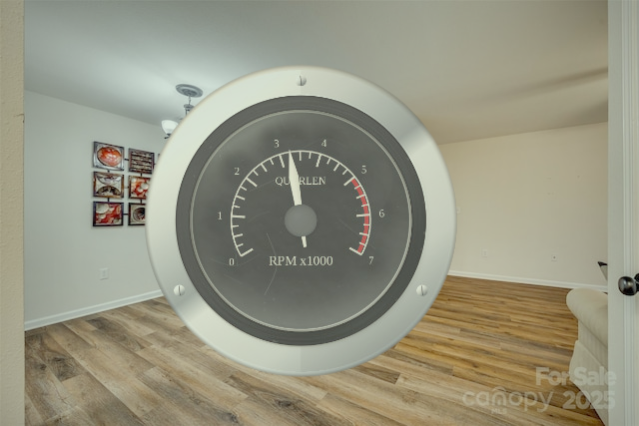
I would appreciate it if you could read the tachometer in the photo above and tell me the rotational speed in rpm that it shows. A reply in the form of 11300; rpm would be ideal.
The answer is 3250; rpm
